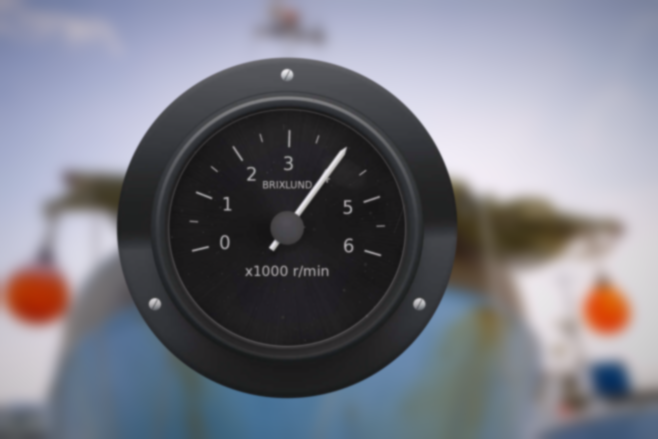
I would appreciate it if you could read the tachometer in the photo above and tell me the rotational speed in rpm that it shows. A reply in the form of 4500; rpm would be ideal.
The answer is 4000; rpm
